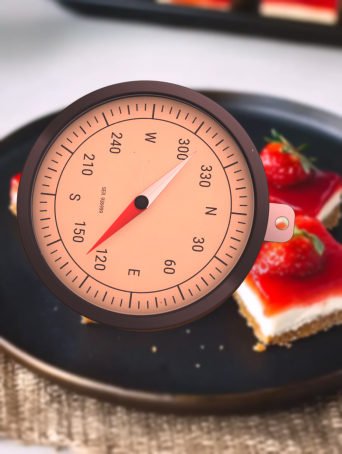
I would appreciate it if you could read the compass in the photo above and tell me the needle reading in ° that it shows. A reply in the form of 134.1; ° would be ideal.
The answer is 130; °
